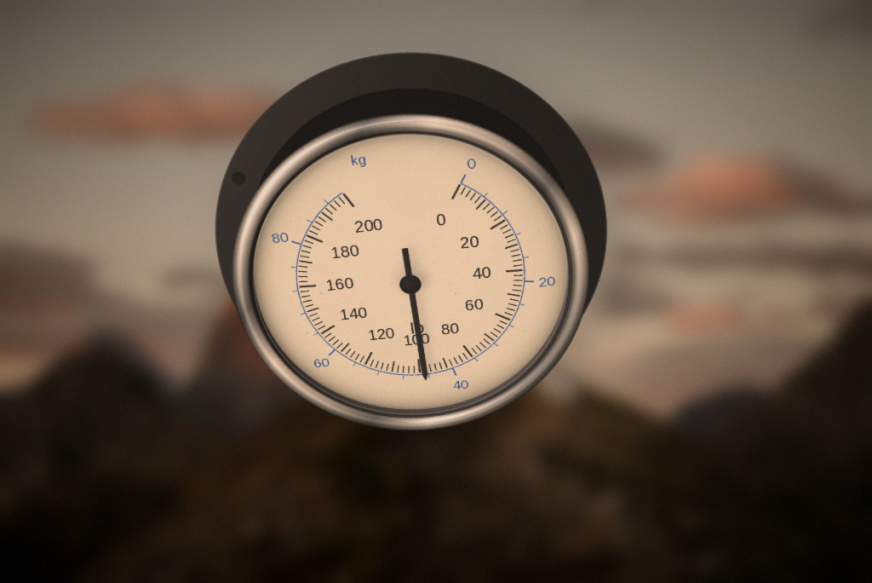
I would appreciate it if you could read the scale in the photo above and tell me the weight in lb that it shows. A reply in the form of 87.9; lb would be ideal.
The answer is 98; lb
